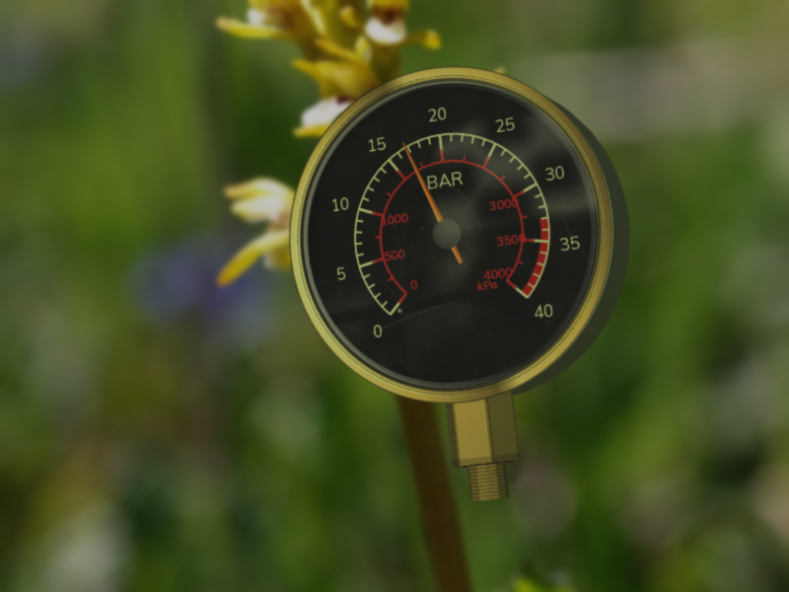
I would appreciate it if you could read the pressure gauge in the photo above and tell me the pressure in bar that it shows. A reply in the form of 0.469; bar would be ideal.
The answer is 17; bar
